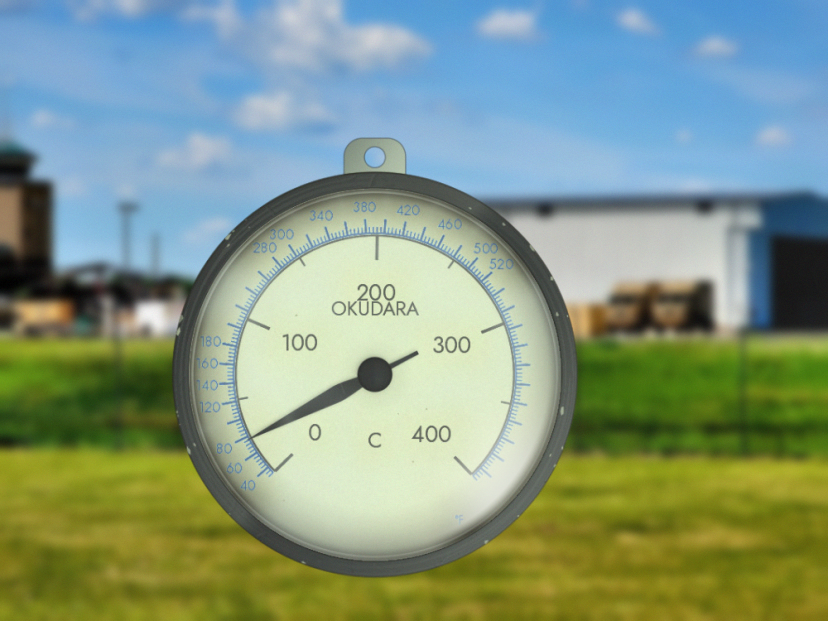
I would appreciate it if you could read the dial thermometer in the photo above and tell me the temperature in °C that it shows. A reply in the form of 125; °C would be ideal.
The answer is 25; °C
